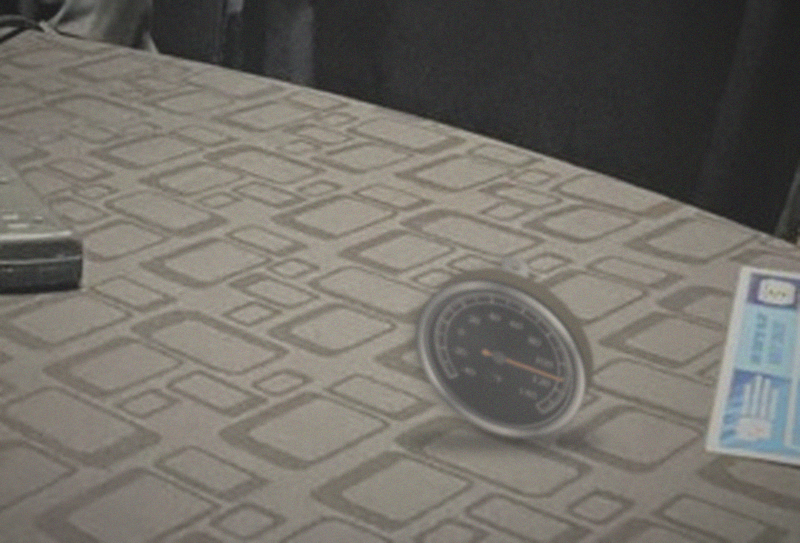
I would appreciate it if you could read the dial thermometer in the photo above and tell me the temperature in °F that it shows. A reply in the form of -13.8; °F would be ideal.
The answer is 110; °F
